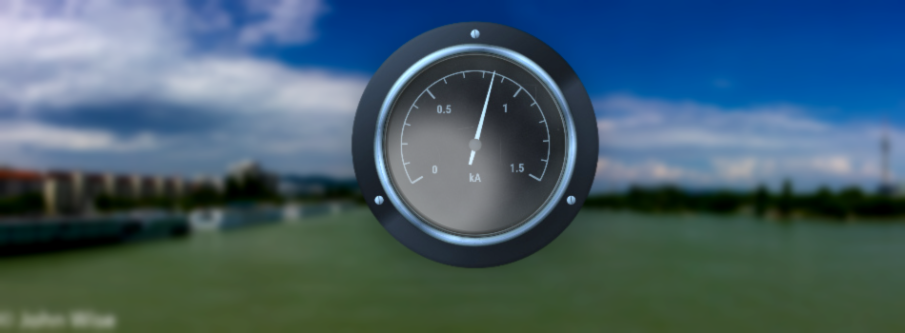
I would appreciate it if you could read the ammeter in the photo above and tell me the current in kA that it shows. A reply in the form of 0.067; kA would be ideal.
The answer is 0.85; kA
